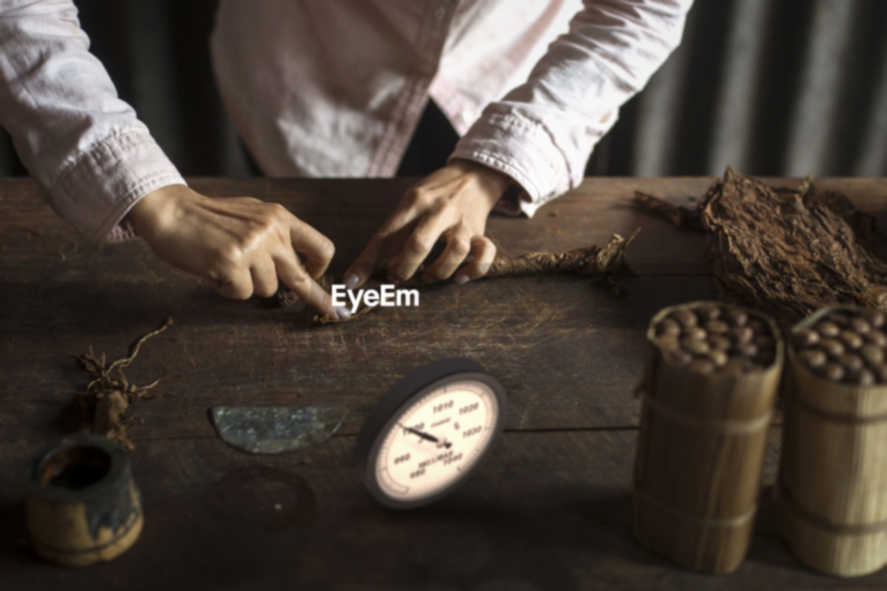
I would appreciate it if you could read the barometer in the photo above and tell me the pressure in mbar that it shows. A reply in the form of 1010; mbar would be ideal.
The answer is 1000; mbar
